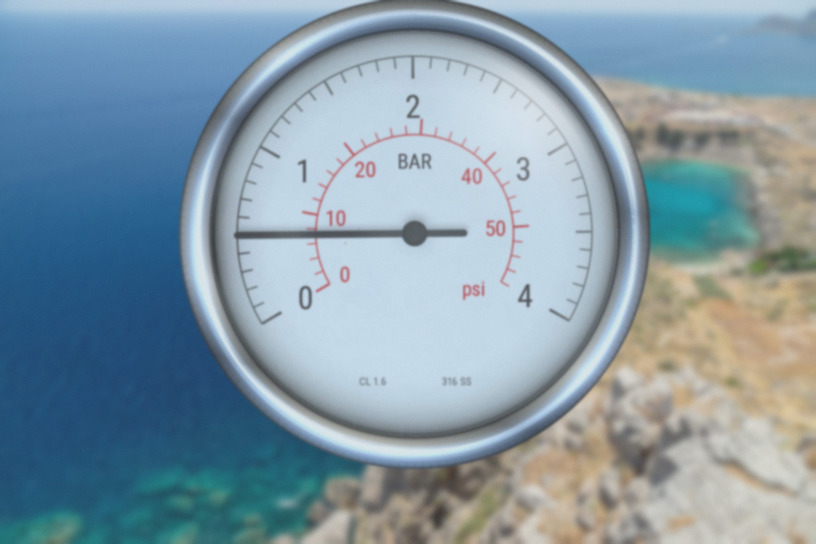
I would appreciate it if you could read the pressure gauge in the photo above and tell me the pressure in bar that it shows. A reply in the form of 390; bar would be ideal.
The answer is 0.5; bar
